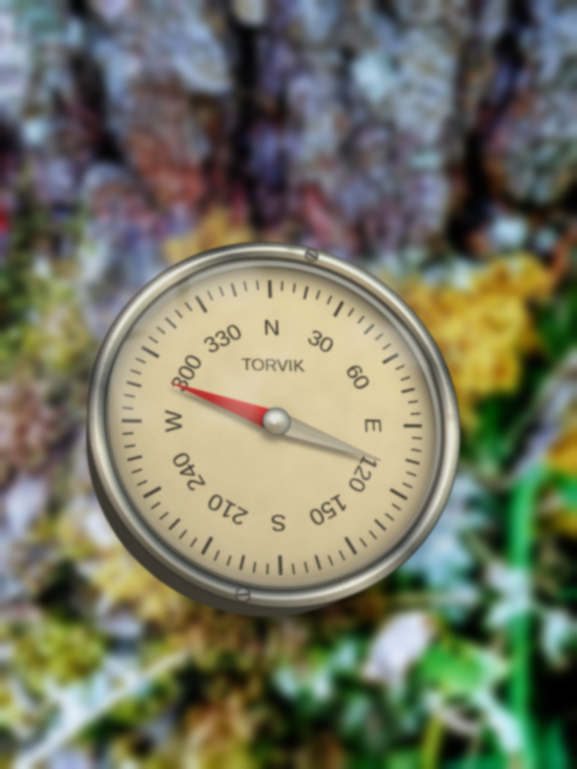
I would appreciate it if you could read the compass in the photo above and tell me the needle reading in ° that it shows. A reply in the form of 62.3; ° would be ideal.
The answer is 290; °
